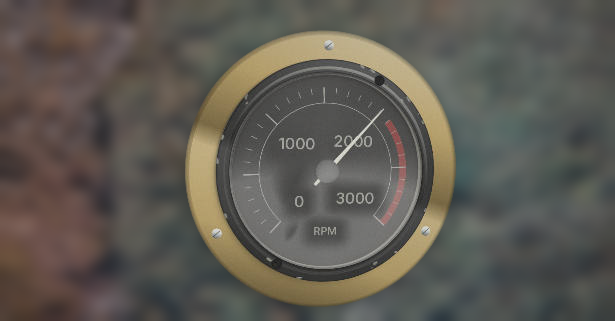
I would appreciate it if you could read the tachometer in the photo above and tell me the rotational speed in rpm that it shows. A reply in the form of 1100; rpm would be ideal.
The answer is 2000; rpm
